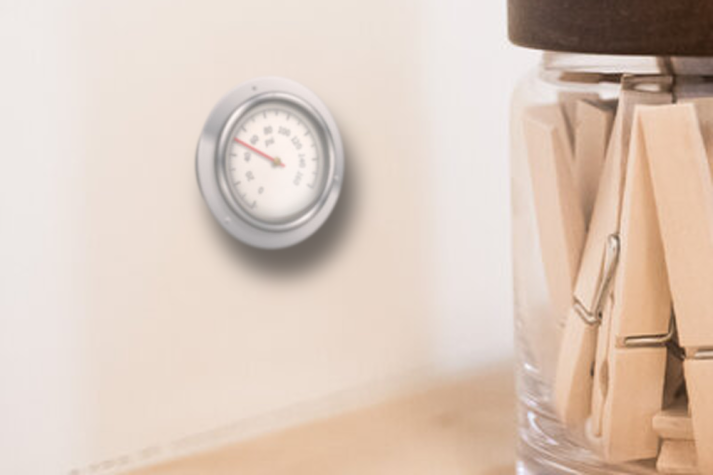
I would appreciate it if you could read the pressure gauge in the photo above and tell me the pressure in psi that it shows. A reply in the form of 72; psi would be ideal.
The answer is 50; psi
